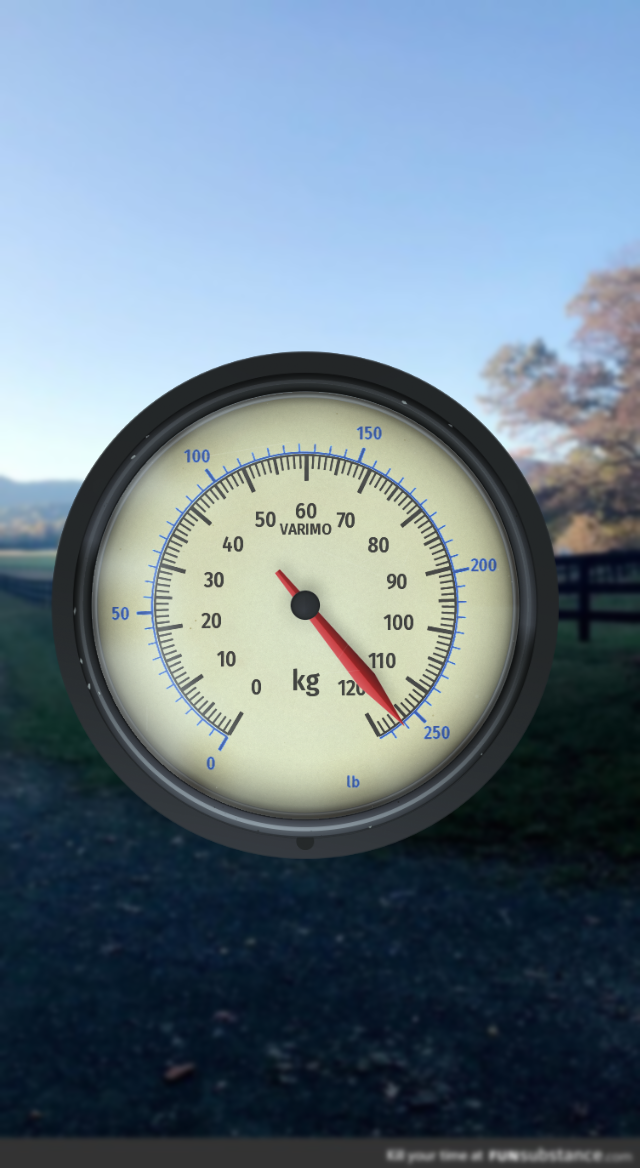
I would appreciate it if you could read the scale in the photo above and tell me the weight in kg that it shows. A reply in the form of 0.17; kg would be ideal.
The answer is 116; kg
